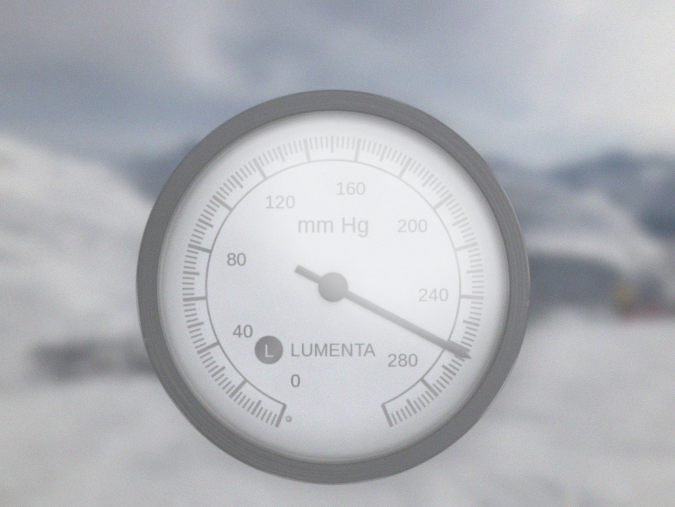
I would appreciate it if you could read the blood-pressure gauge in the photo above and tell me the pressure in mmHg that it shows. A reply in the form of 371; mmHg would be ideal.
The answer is 262; mmHg
